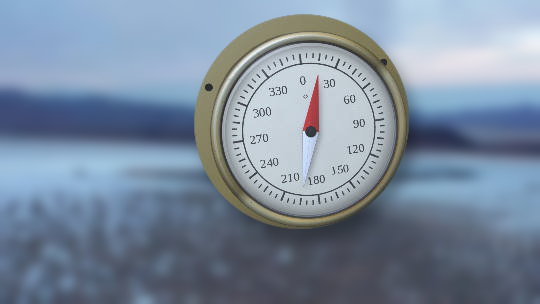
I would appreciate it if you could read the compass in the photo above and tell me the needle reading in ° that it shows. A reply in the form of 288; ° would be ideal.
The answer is 15; °
